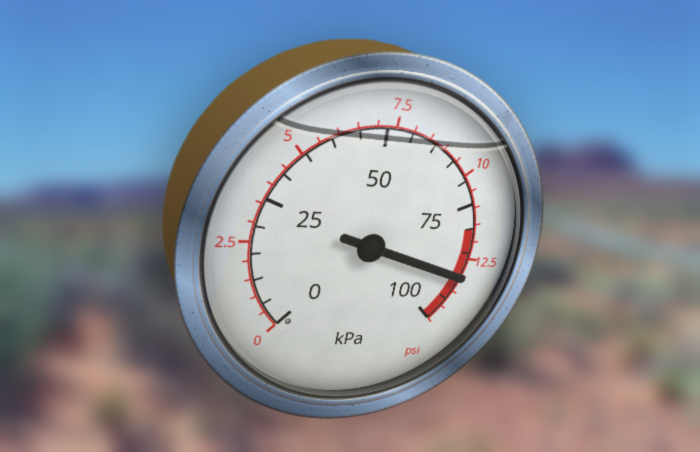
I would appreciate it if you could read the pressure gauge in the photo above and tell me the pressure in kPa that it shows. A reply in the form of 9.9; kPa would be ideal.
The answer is 90; kPa
